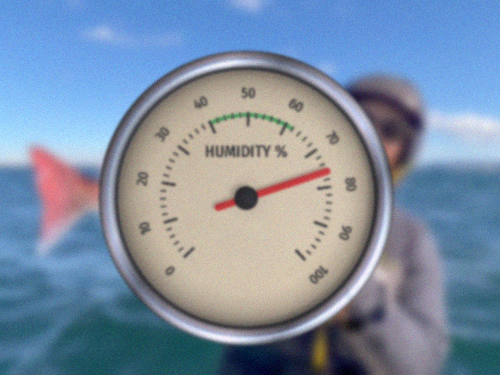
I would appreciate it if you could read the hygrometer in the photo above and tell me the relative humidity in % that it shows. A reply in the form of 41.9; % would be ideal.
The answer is 76; %
